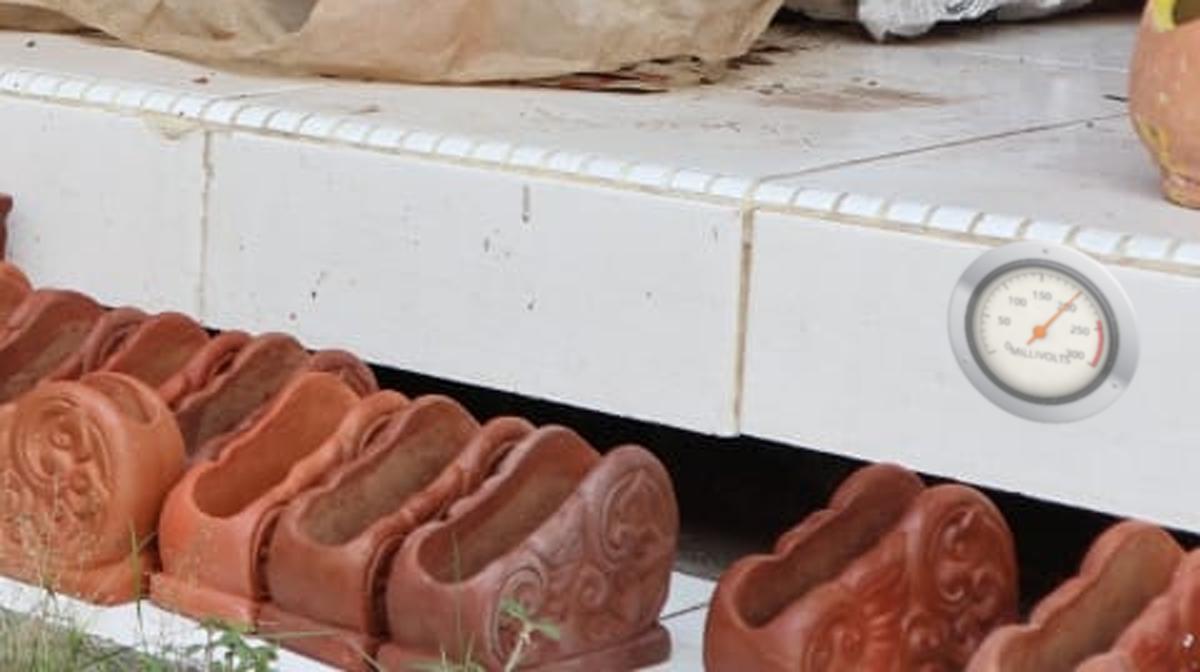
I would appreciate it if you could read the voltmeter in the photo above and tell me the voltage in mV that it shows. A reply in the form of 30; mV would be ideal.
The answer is 200; mV
